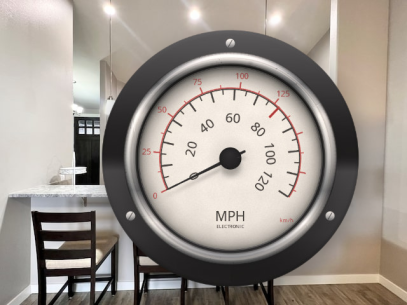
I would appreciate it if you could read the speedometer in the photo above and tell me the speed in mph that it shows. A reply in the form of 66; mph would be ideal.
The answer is 0; mph
